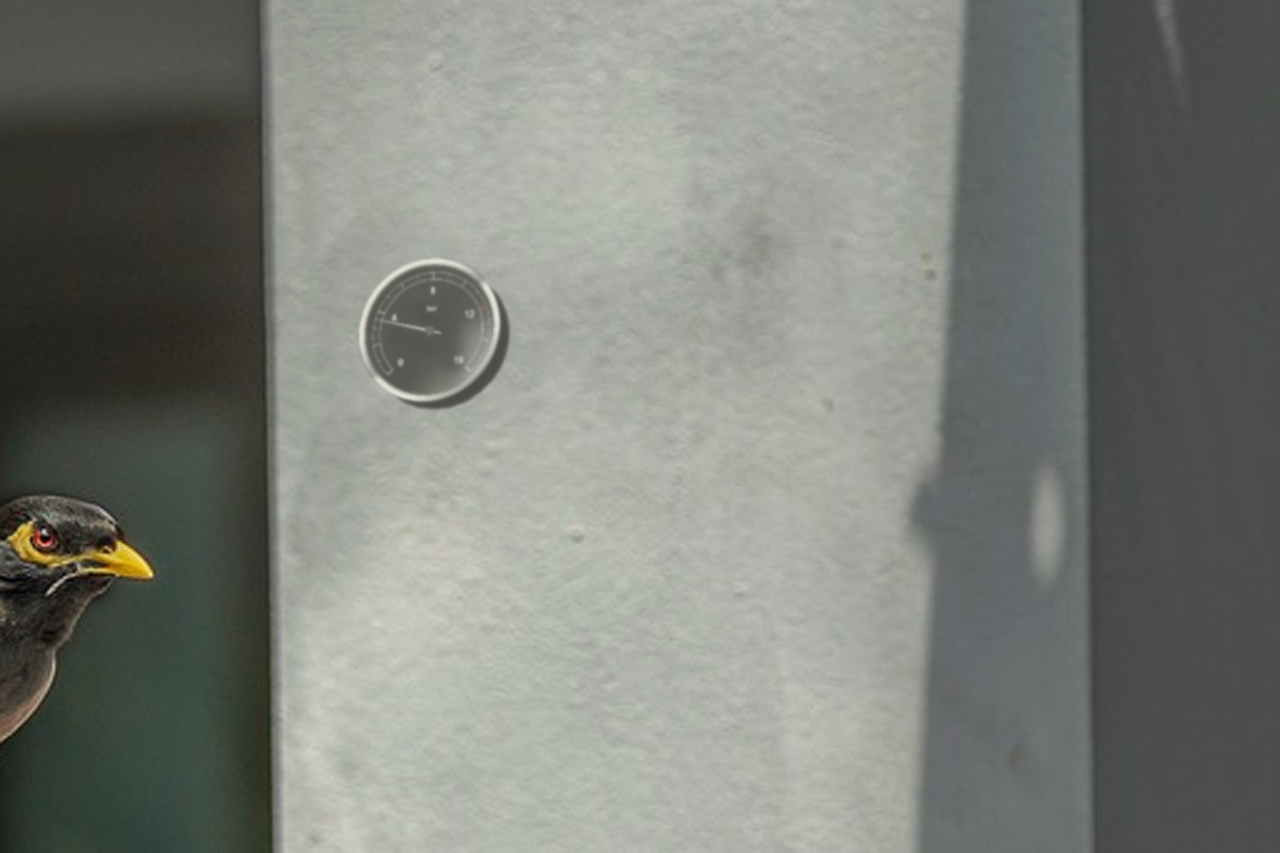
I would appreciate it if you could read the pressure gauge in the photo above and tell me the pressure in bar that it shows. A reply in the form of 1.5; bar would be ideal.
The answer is 3.5; bar
